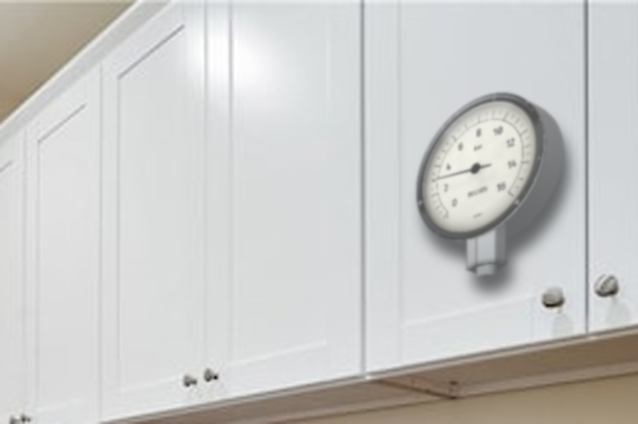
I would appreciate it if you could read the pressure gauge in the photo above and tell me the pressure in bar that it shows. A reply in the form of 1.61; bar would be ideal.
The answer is 3; bar
